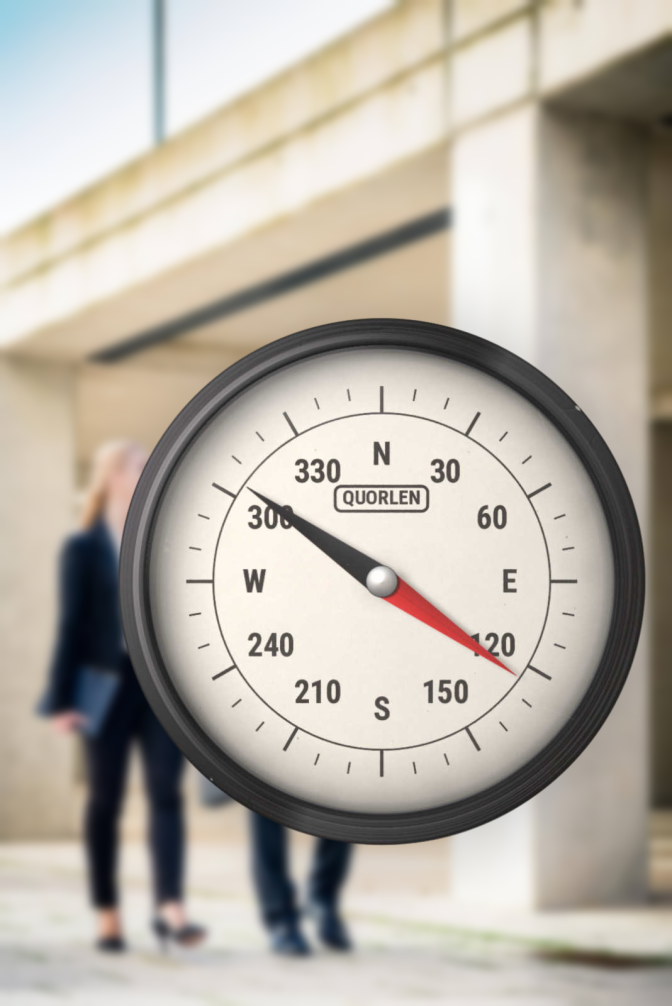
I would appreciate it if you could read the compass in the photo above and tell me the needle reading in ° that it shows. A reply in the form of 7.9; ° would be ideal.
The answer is 125; °
